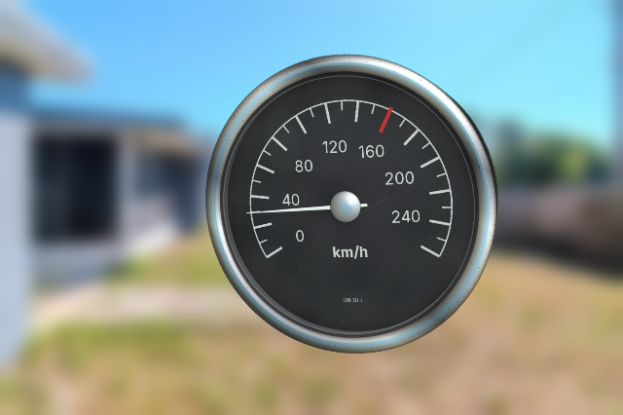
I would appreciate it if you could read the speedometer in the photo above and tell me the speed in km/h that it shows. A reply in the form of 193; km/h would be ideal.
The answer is 30; km/h
